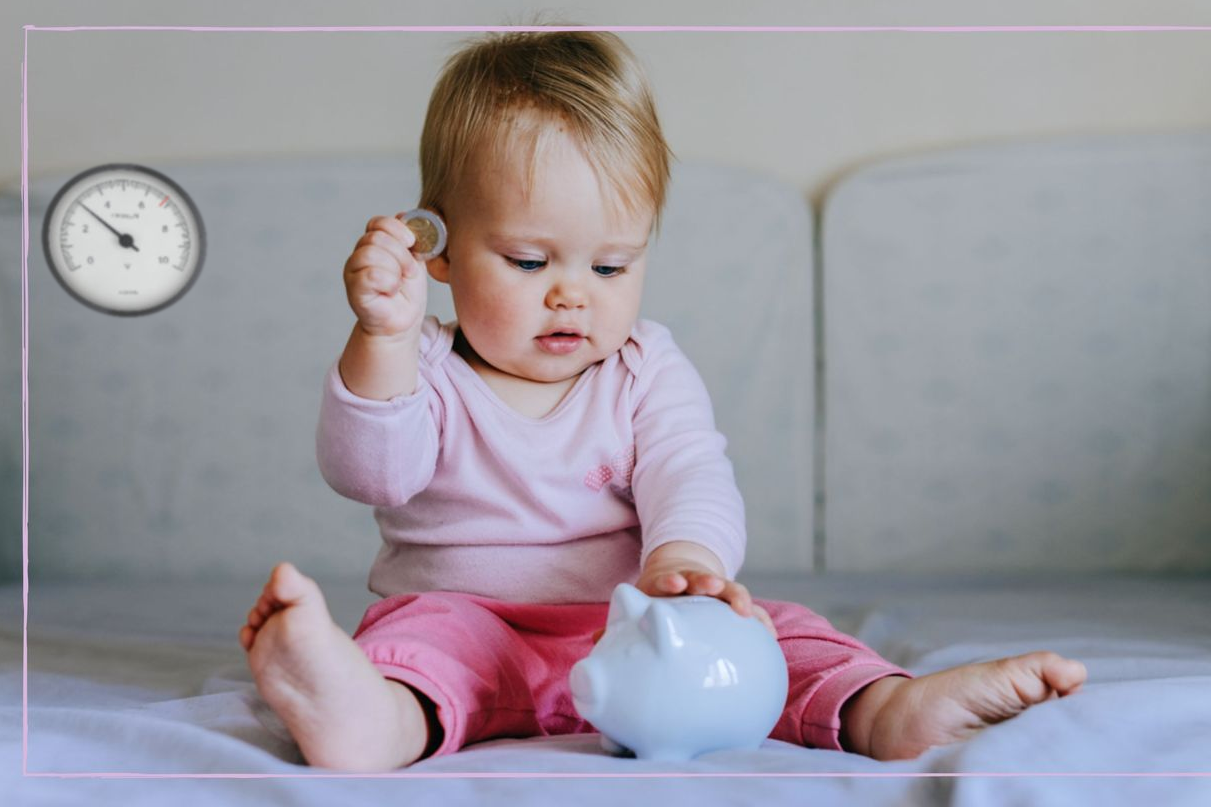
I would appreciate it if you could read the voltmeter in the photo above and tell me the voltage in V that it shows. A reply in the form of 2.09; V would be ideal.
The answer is 3; V
